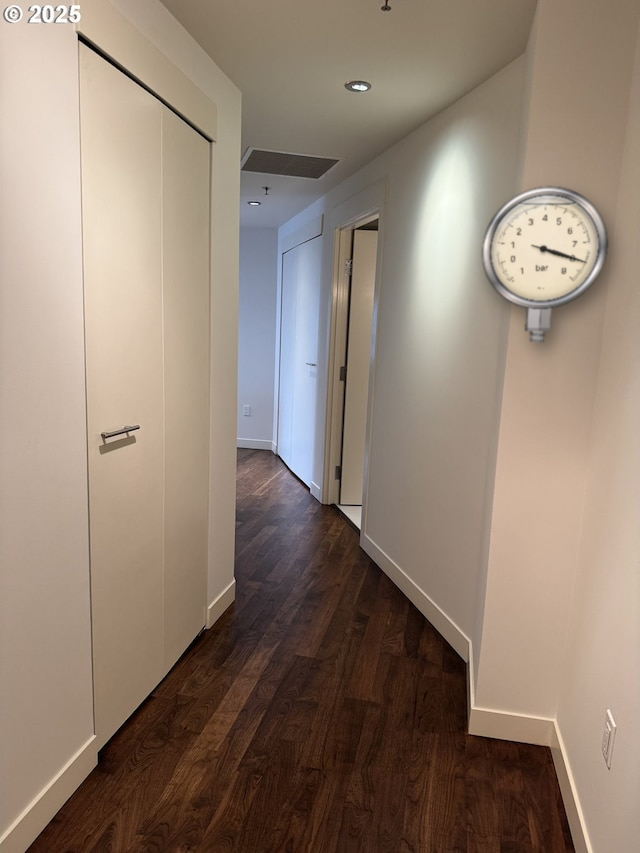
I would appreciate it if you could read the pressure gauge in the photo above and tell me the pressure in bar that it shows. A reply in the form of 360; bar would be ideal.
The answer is 8; bar
